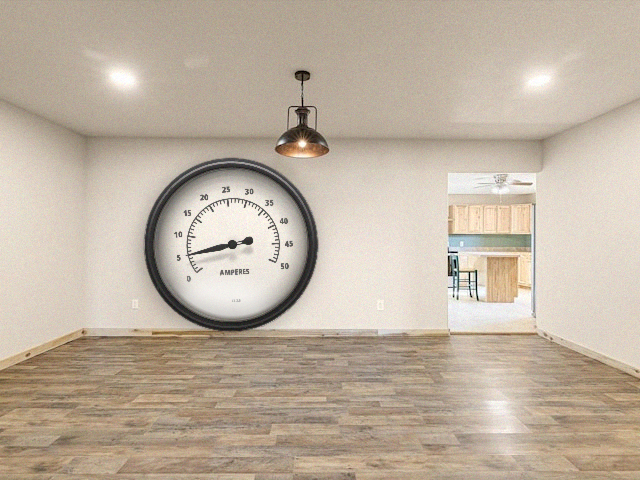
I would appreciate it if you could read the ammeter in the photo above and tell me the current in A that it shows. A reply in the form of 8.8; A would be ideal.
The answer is 5; A
